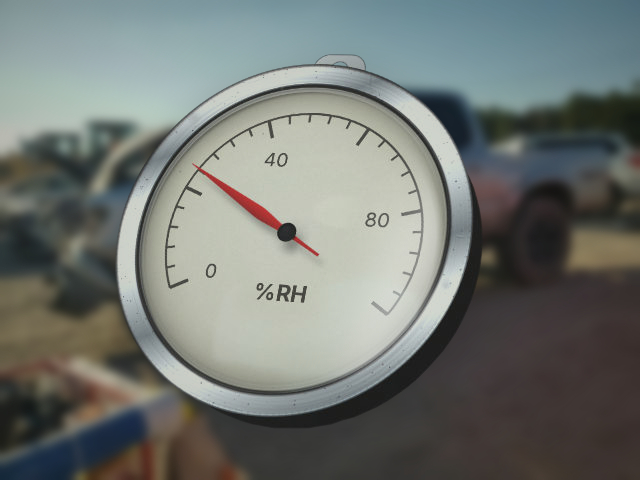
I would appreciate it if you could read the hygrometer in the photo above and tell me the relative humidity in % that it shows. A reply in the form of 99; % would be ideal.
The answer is 24; %
